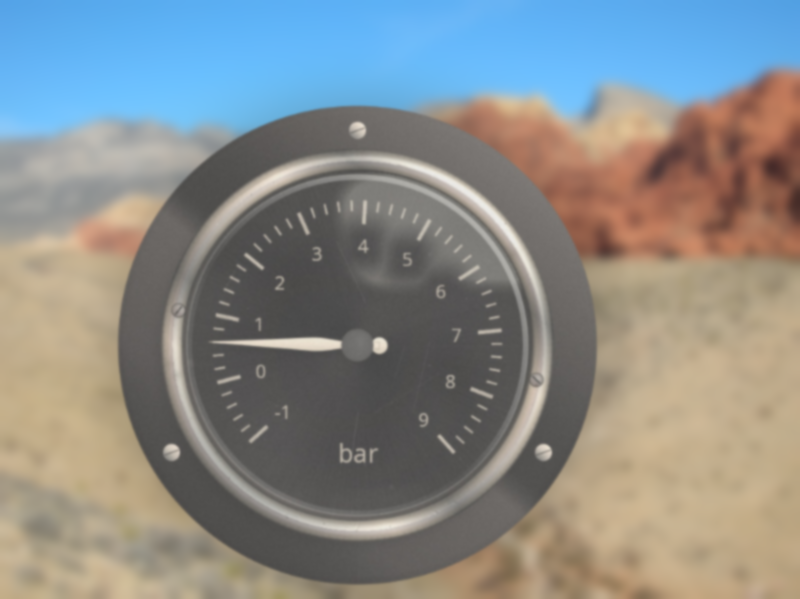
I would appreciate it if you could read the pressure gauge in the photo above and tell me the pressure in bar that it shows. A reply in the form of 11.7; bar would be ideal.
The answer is 0.6; bar
